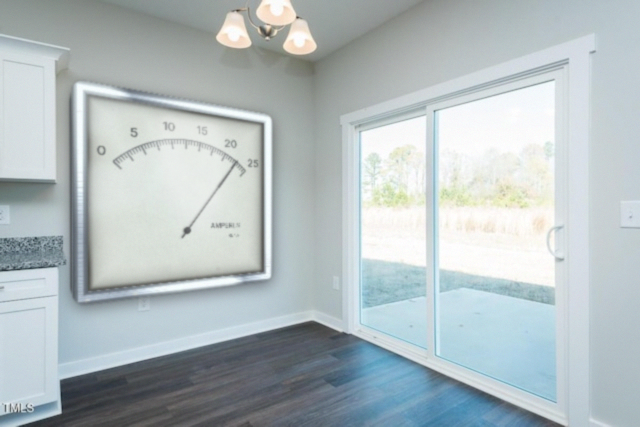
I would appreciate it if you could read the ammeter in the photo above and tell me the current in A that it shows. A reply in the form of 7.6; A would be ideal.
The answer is 22.5; A
